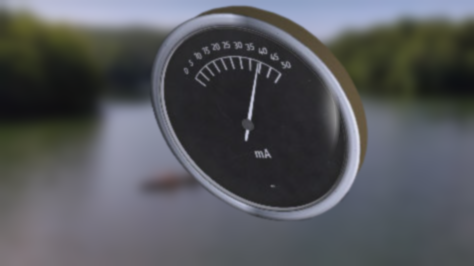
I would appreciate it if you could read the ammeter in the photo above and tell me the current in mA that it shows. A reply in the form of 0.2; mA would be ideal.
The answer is 40; mA
